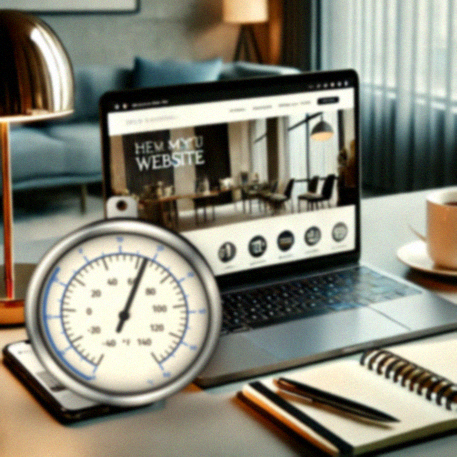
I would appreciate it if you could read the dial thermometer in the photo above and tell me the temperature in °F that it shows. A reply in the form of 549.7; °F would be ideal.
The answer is 64; °F
